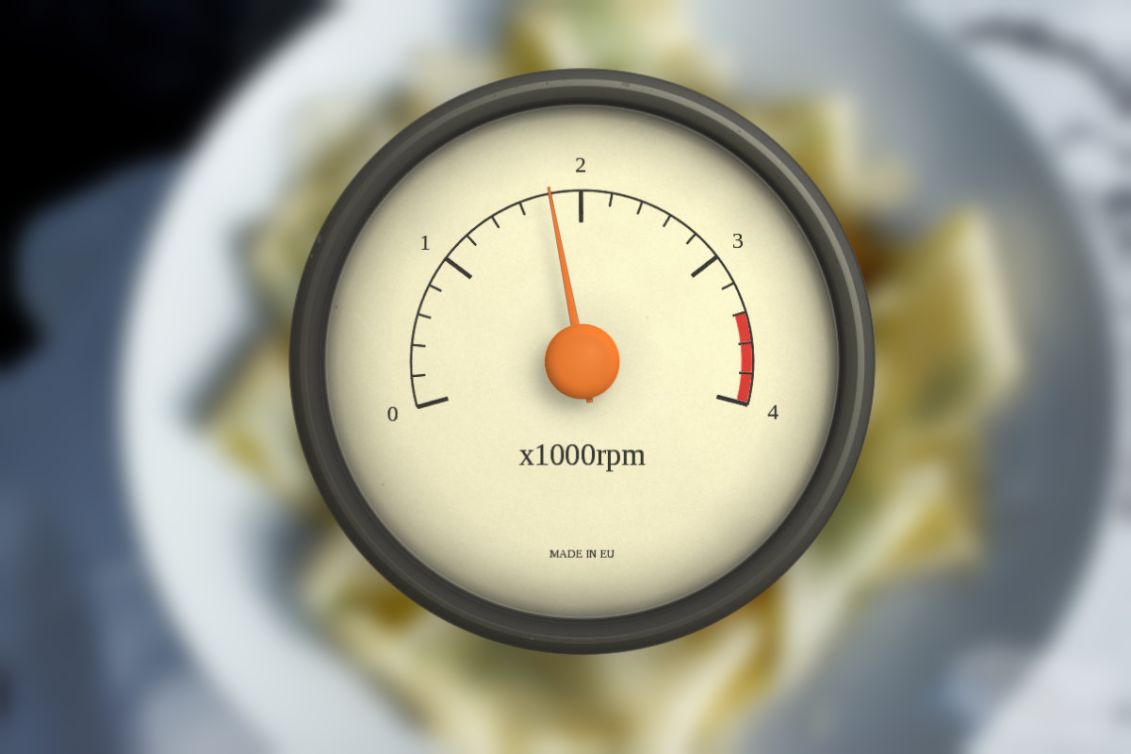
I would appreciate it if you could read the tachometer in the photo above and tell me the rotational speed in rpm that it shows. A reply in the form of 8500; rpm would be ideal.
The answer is 1800; rpm
